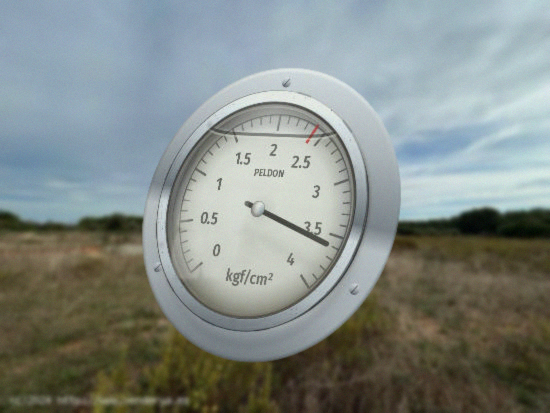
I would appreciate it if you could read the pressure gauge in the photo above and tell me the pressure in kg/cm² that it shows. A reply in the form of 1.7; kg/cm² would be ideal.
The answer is 3.6; kg/cm²
